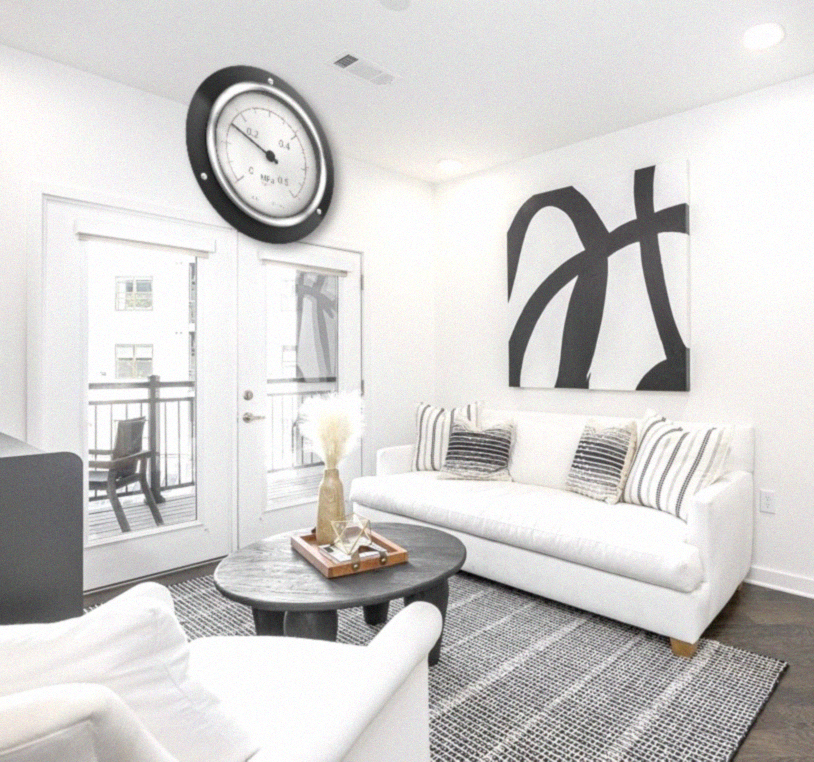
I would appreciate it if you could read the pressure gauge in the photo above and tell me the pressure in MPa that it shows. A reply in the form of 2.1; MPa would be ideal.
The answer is 0.15; MPa
